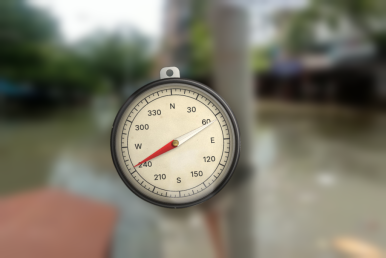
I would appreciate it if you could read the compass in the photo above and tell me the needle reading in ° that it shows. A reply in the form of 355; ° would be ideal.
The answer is 245; °
